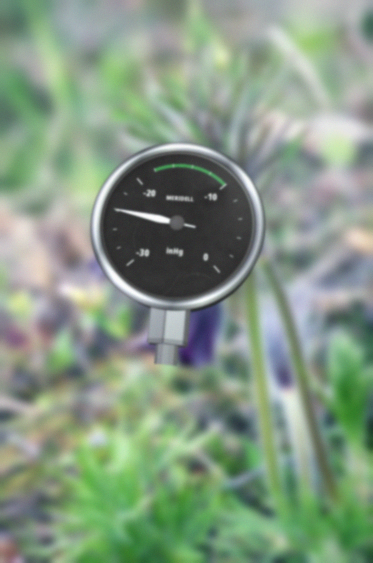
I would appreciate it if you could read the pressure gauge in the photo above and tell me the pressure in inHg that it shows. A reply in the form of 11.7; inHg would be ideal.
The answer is -24; inHg
